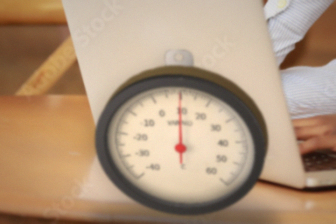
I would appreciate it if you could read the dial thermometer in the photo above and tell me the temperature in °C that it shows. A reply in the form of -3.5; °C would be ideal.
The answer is 10; °C
